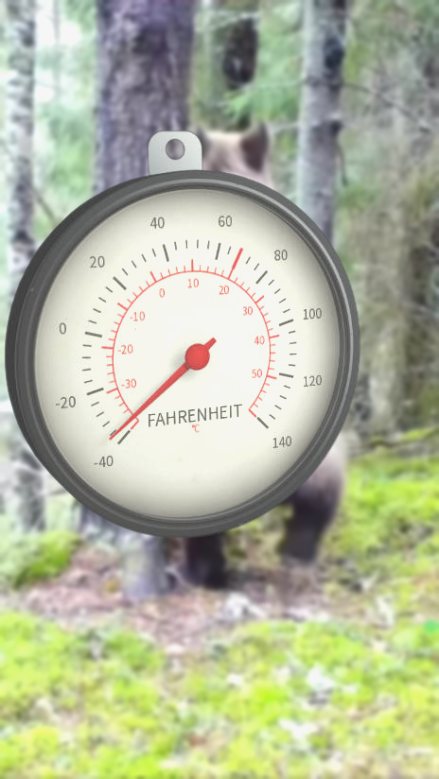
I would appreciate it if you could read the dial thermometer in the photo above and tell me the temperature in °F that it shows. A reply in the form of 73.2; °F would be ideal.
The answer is -36; °F
